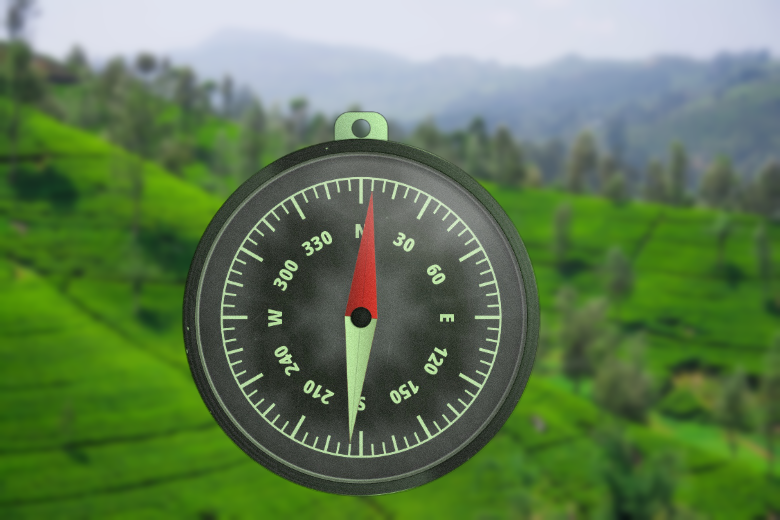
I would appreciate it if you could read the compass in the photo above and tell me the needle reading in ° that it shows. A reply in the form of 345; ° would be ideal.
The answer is 5; °
